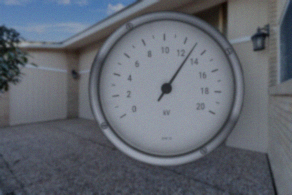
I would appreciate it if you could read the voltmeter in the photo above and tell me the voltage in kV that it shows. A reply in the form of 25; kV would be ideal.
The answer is 13; kV
